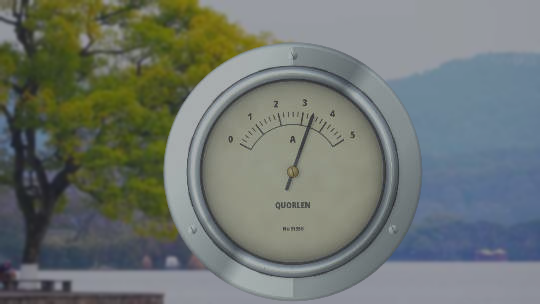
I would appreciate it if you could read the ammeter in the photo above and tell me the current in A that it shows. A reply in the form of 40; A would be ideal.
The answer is 3.4; A
